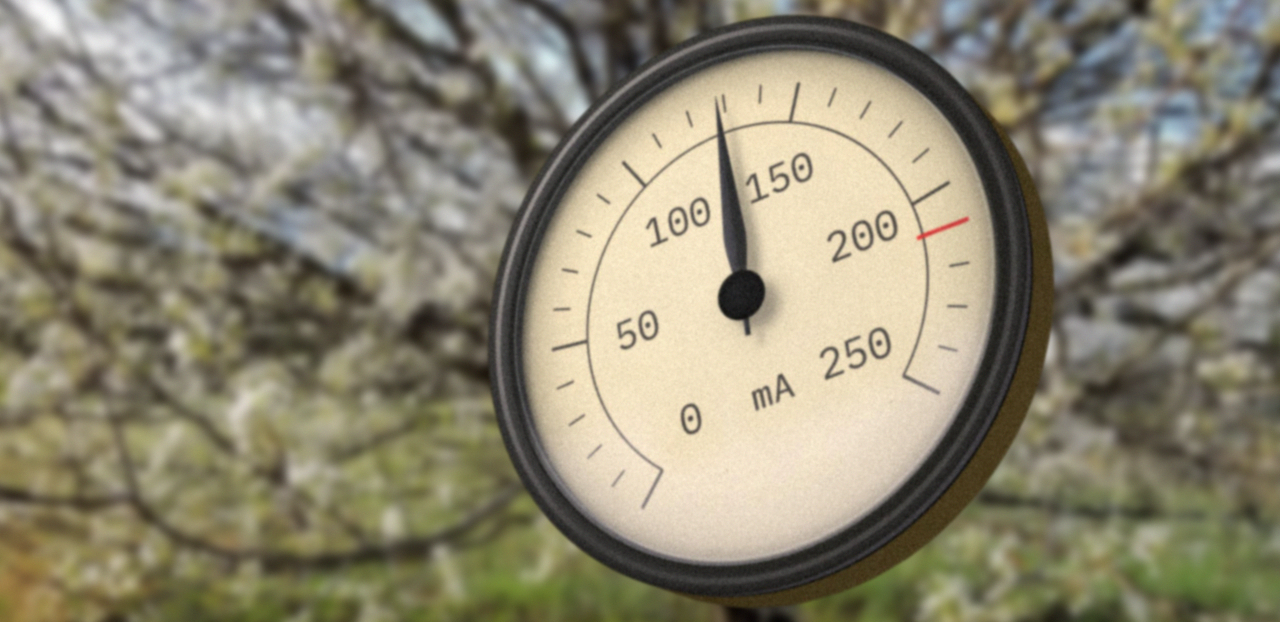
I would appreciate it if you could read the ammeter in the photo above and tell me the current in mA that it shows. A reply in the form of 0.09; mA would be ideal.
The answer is 130; mA
